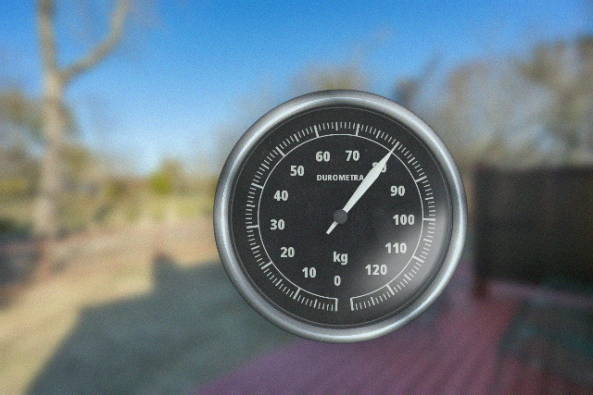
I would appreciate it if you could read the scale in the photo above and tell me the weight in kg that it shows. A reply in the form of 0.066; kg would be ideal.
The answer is 80; kg
